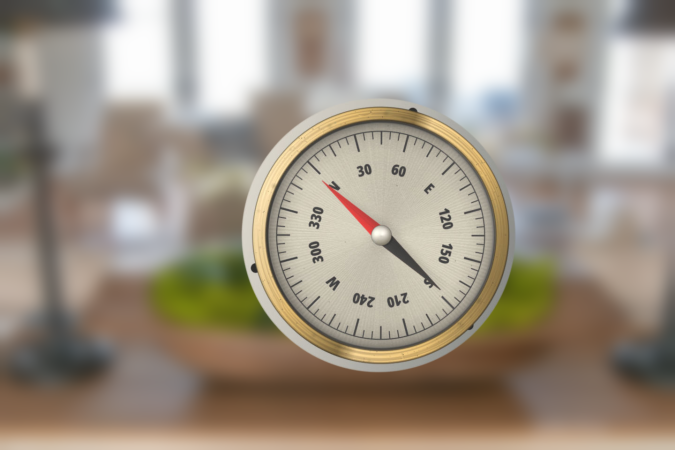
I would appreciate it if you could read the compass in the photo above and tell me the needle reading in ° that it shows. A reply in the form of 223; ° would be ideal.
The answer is 357.5; °
